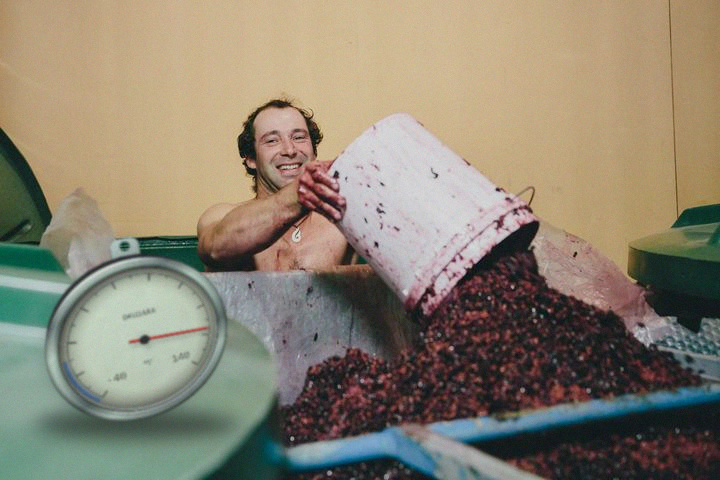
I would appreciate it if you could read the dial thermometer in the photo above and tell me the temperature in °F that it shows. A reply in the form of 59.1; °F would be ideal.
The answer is 115; °F
